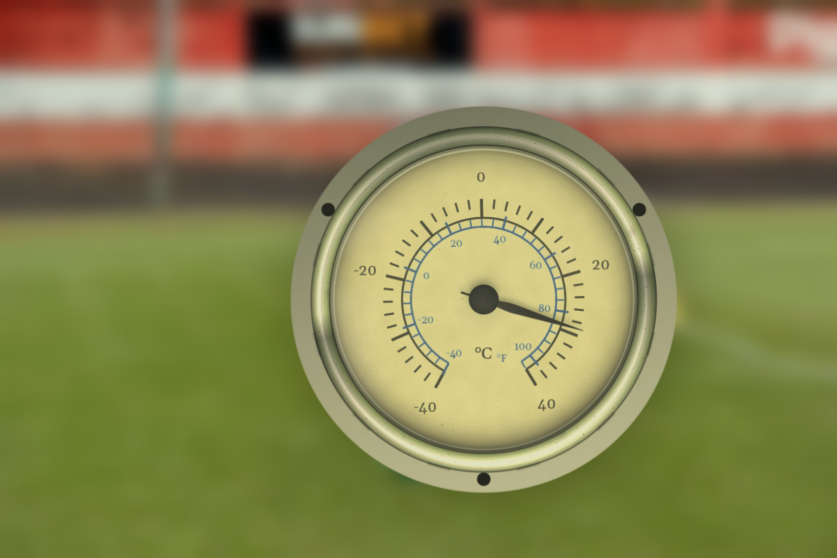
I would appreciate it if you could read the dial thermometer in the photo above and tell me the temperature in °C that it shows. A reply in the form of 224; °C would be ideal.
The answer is 29; °C
